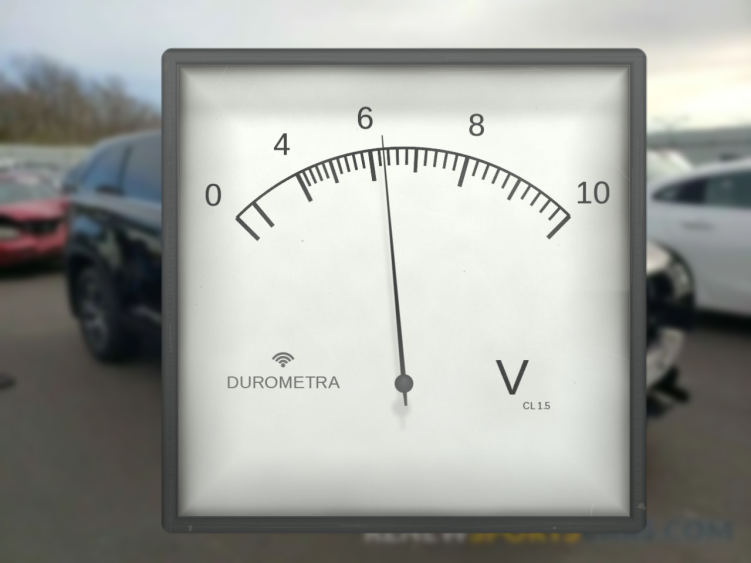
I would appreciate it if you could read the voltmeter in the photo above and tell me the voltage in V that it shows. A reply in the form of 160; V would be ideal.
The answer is 6.3; V
